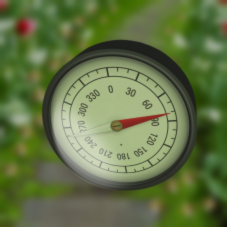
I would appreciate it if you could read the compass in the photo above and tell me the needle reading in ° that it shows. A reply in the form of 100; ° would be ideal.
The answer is 80; °
